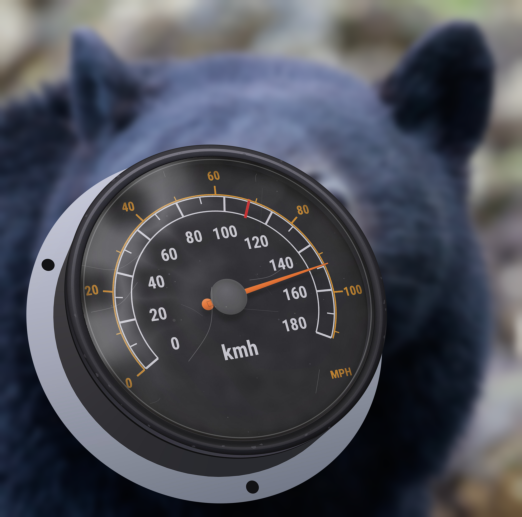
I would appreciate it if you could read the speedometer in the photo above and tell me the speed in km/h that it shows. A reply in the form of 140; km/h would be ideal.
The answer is 150; km/h
